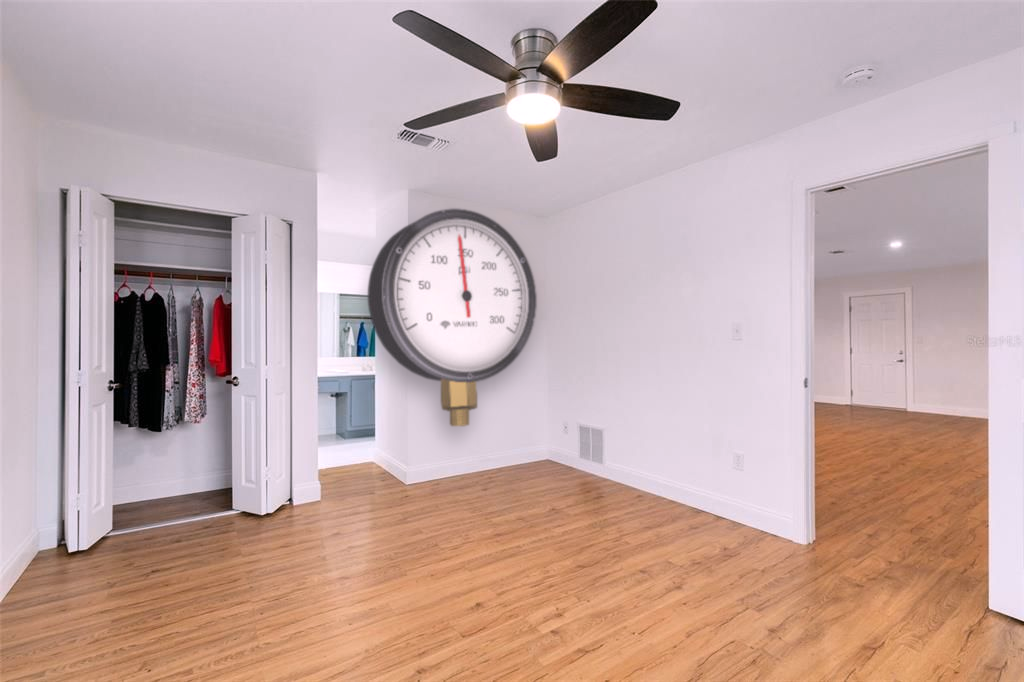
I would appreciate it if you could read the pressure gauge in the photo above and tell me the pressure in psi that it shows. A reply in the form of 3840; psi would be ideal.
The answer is 140; psi
